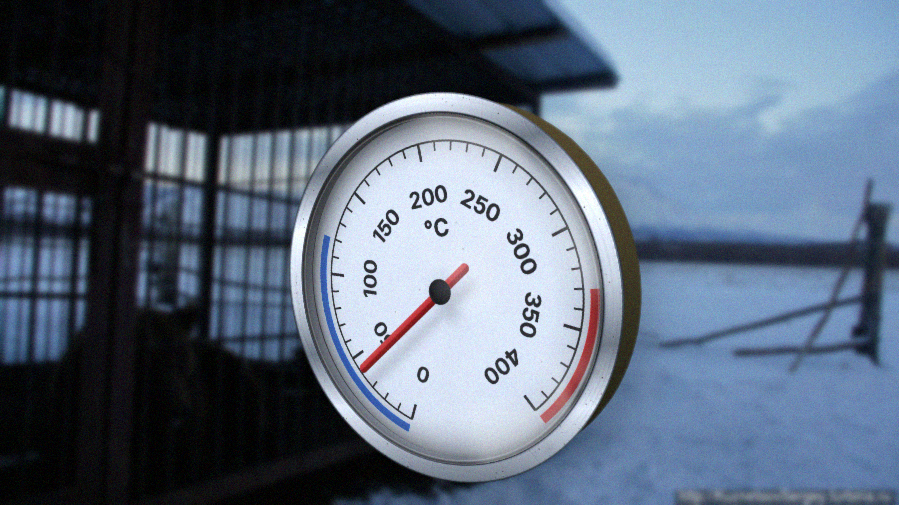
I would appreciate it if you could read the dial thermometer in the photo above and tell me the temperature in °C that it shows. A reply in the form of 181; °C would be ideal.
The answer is 40; °C
